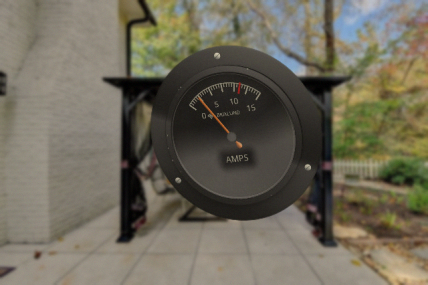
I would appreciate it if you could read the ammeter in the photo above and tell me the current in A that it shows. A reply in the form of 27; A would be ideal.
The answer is 2.5; A
